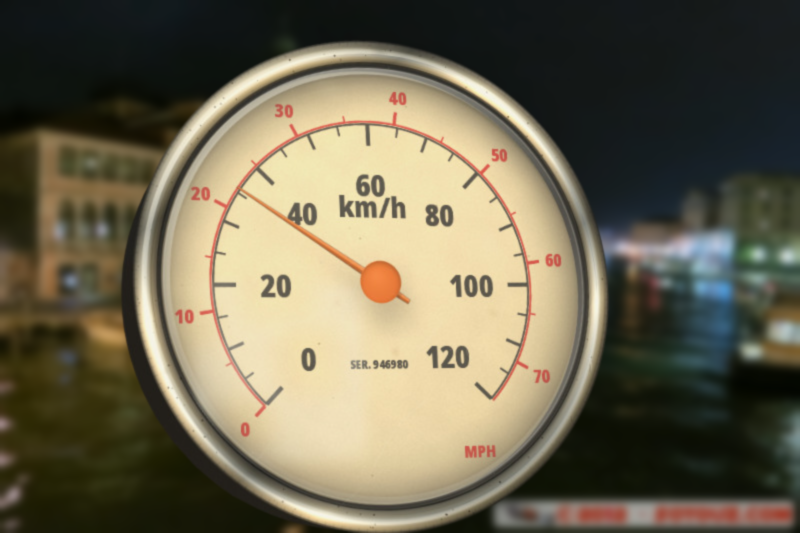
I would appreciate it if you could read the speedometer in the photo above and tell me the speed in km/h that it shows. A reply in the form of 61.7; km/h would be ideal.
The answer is 35; km/h
